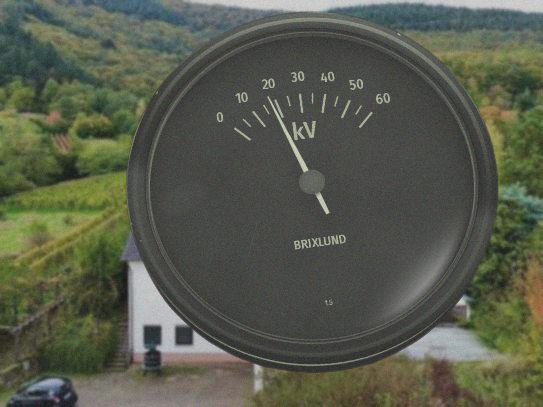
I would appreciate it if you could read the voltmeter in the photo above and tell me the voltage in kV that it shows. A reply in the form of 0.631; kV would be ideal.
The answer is 17.5; kV
